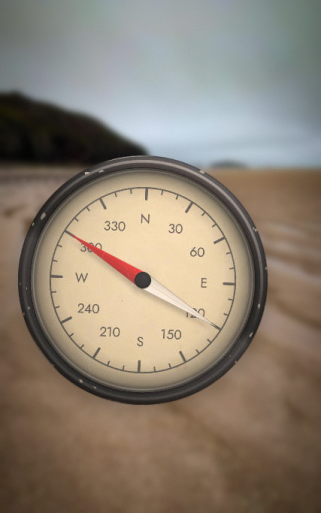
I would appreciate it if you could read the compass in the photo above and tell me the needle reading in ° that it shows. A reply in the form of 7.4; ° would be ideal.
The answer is 300; °
